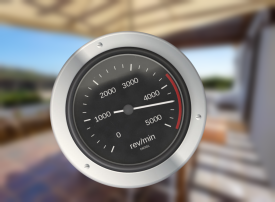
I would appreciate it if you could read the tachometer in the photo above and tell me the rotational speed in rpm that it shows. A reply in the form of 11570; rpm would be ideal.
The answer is 4400; rpm
